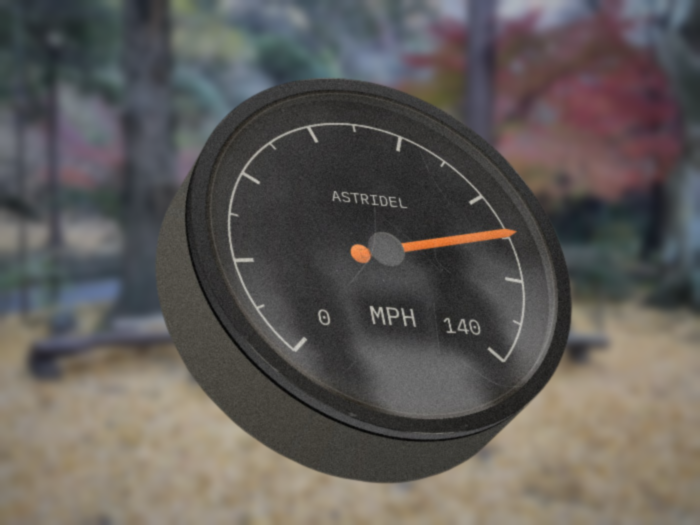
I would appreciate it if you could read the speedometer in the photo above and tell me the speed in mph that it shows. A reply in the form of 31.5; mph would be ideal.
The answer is 110; mph
